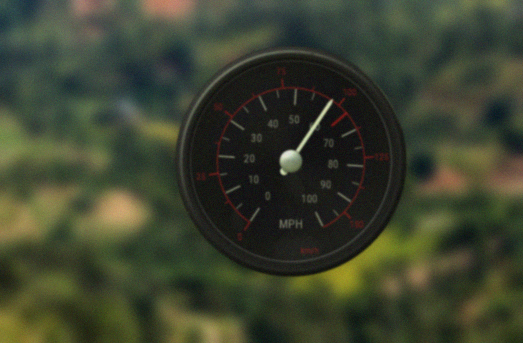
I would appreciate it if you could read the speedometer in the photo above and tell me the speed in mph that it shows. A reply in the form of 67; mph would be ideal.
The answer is 60; mph
